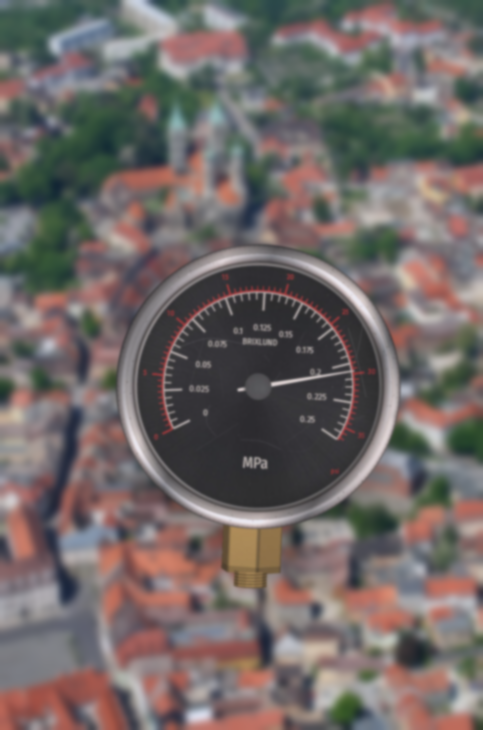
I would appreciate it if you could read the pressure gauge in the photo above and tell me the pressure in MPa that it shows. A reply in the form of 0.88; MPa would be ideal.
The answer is 0.205; MPa
